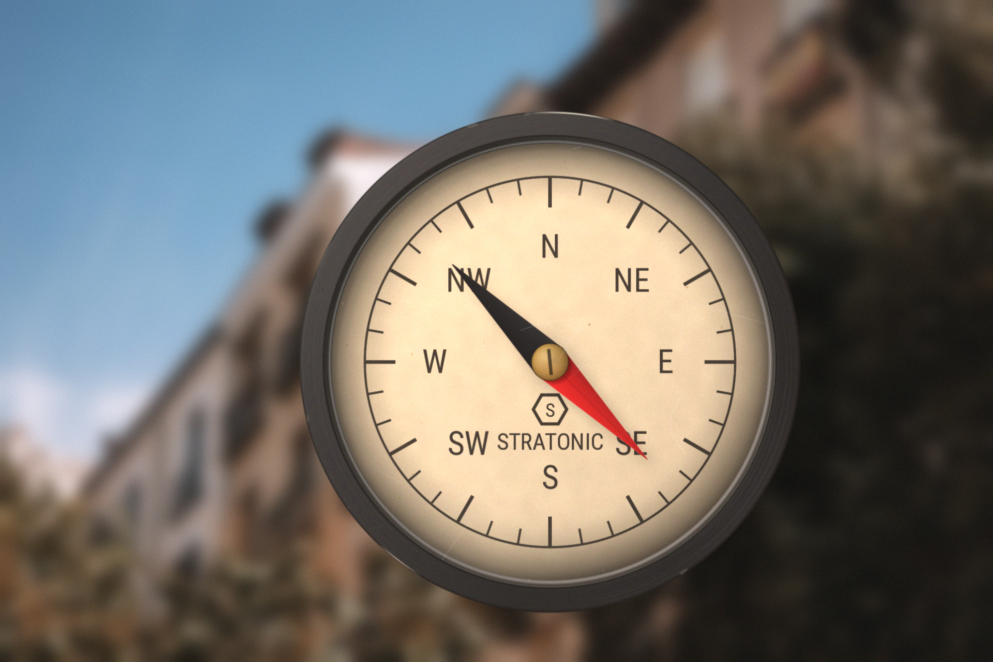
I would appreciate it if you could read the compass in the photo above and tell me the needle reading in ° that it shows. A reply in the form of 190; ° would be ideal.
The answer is 135; °
